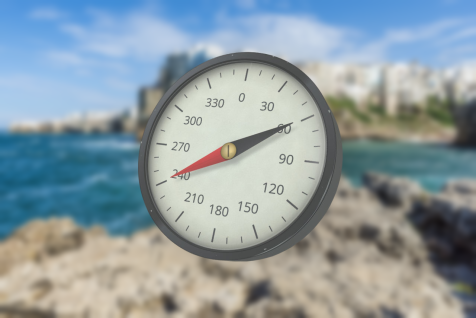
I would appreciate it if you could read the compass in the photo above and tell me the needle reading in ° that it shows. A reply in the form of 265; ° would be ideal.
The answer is 240; °
